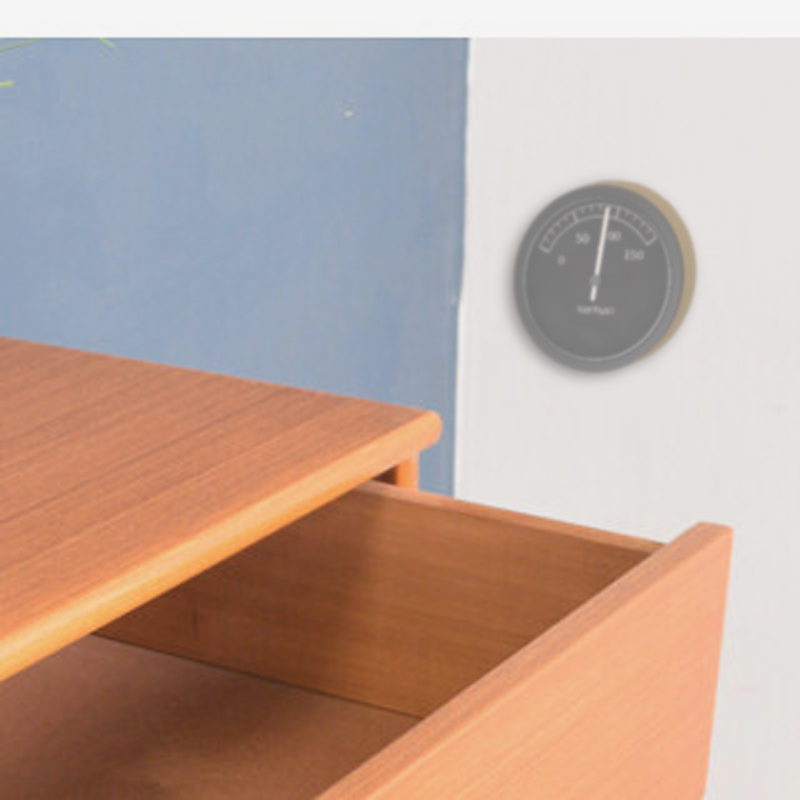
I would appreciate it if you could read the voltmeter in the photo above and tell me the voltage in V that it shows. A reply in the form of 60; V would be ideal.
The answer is 90; V
